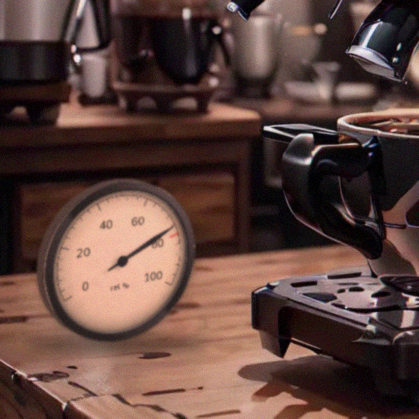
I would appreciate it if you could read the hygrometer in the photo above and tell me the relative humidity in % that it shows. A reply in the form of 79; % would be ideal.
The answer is 76; %
